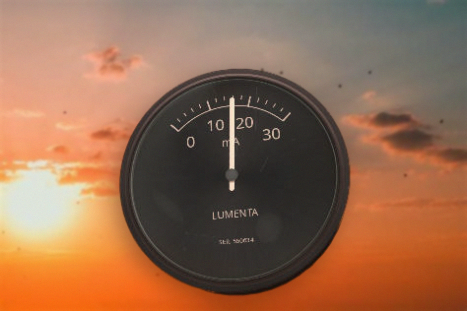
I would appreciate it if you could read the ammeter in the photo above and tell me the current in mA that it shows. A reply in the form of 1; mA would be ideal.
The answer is 16; mA
